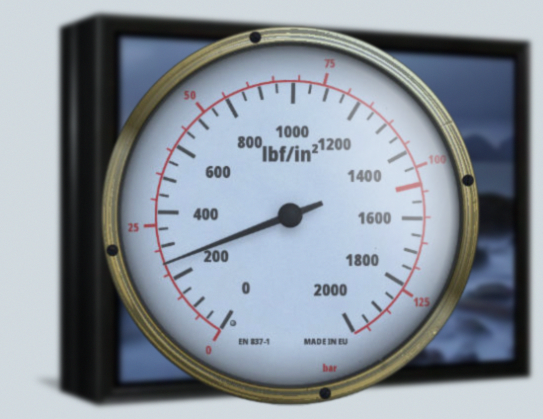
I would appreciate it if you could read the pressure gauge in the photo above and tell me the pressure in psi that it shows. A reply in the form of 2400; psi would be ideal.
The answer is 250; psi
